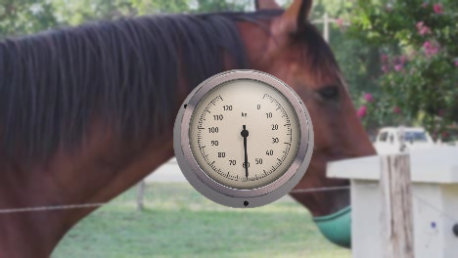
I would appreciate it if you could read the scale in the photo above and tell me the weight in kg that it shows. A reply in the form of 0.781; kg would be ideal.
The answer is 60; kg
